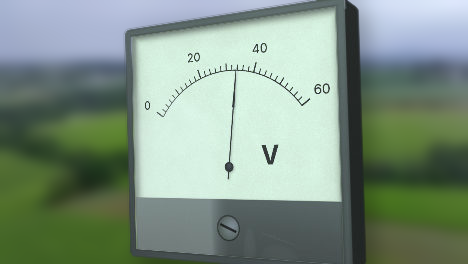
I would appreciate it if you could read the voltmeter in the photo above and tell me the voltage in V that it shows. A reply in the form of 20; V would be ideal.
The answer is 34; V
